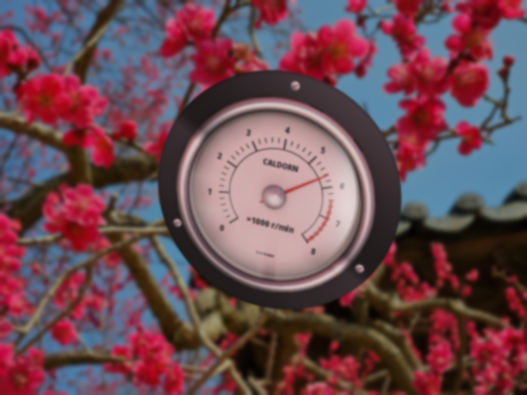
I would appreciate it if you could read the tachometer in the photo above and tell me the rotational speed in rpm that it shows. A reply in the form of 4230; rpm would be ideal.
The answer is 5600; rpm
